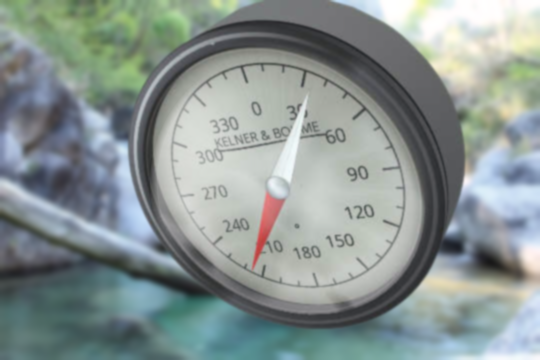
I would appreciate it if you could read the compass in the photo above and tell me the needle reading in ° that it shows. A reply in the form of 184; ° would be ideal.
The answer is 215; °
